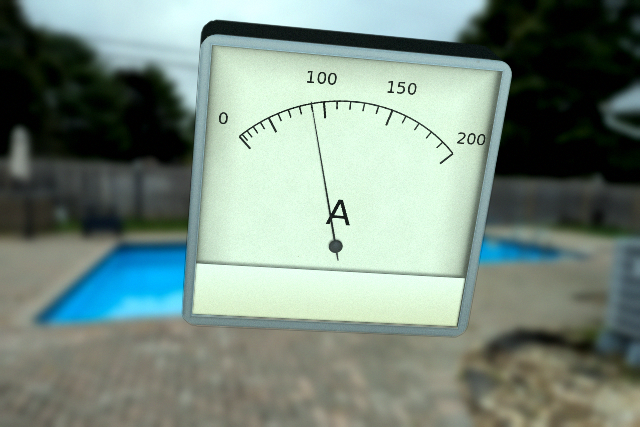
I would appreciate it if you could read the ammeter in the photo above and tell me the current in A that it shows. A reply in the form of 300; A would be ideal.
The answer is 90; A
